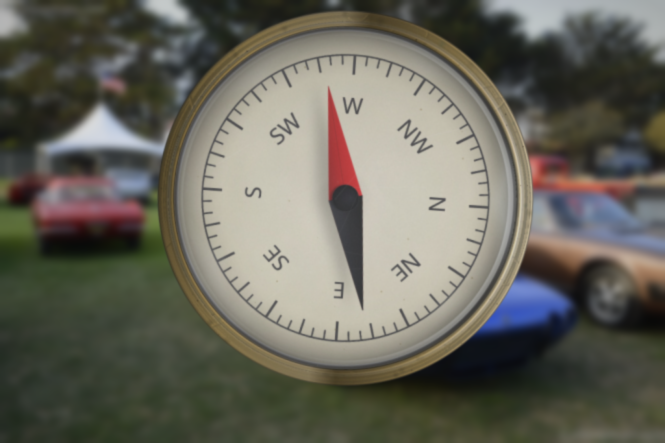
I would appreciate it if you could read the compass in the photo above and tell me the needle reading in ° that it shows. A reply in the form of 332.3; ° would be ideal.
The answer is 257.5; °
